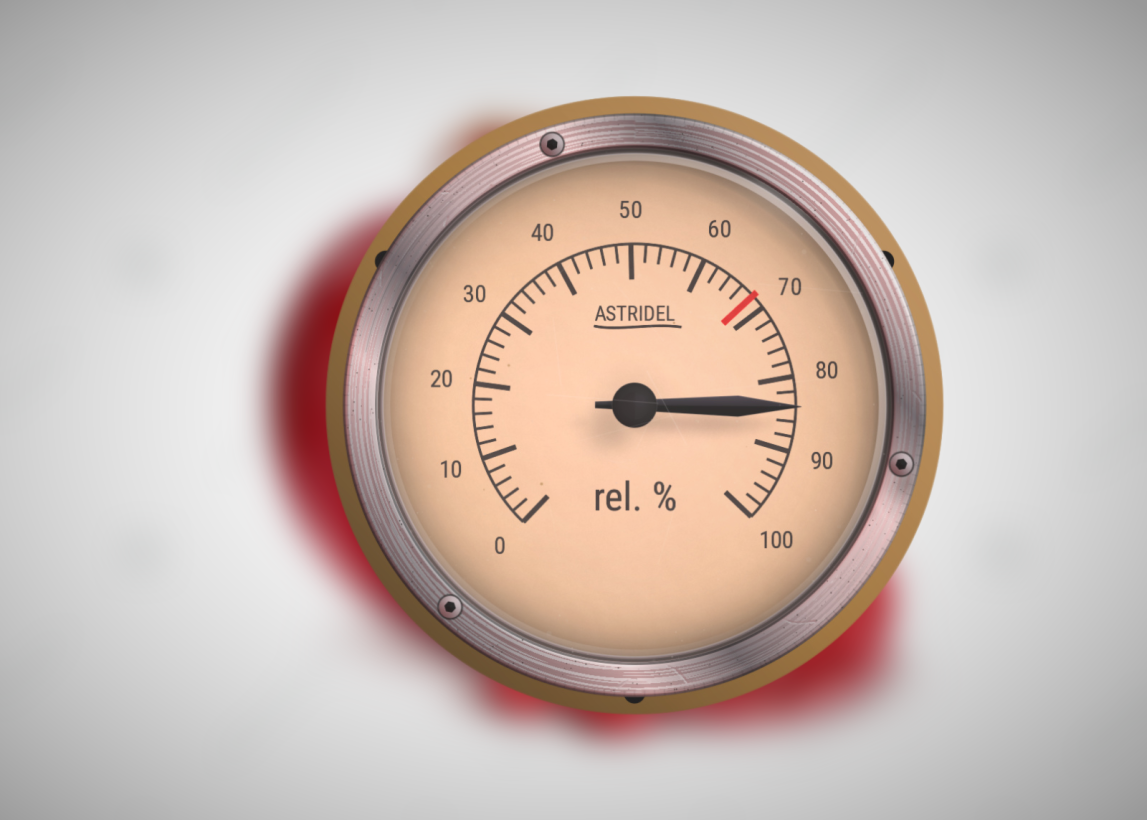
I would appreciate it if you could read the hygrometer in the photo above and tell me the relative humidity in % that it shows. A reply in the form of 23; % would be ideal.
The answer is 84; %
